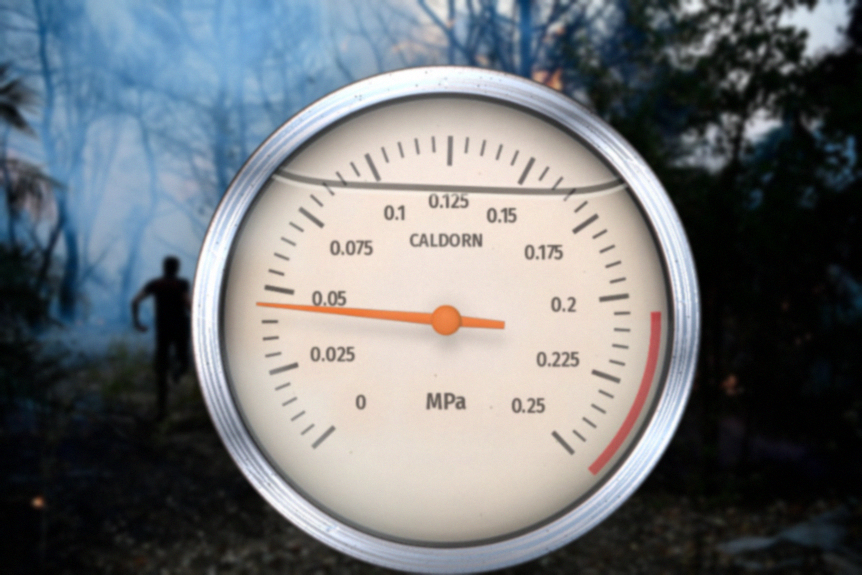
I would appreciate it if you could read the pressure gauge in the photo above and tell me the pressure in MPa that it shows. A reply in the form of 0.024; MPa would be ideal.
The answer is 0.045; MPa
